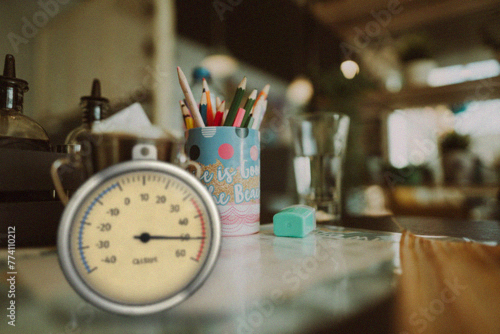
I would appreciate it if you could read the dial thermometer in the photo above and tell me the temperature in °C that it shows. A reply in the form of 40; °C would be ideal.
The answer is 50; °C
